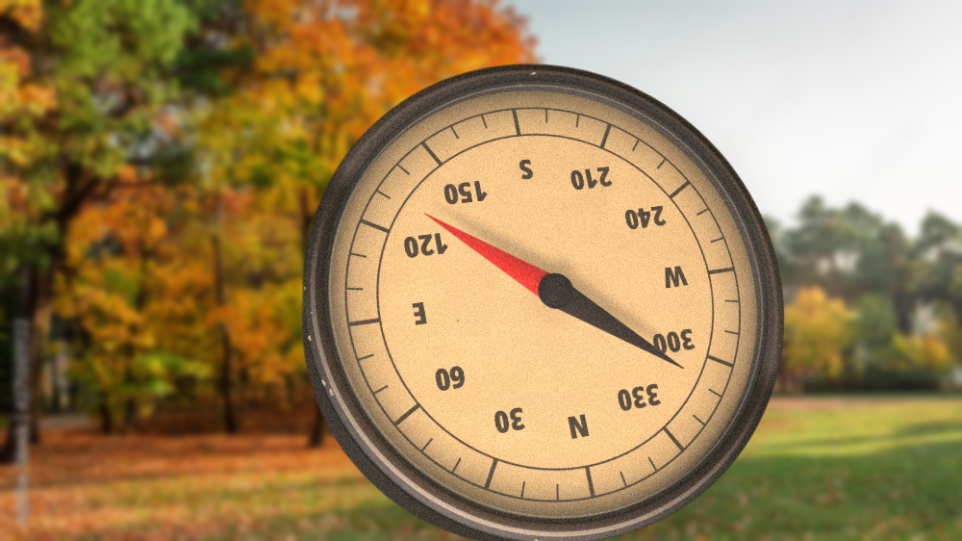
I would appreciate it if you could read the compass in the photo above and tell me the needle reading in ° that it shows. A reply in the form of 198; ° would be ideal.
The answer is 130; °
